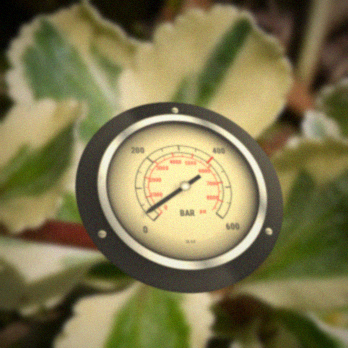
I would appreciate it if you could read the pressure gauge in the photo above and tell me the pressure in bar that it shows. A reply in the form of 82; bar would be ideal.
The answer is 25; bar
